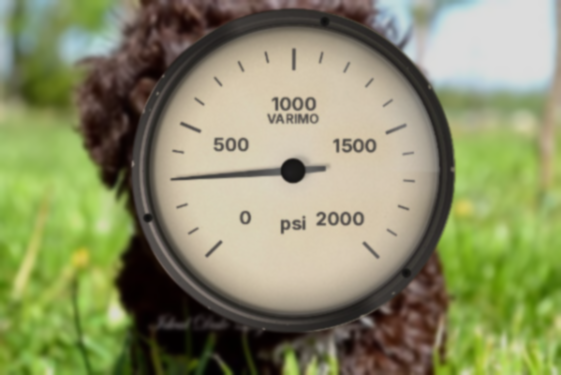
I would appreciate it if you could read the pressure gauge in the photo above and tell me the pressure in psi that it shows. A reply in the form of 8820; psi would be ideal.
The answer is 300; psi
